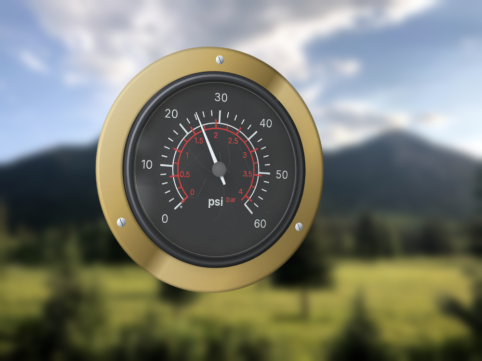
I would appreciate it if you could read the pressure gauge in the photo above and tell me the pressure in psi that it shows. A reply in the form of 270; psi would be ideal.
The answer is 24; psi
